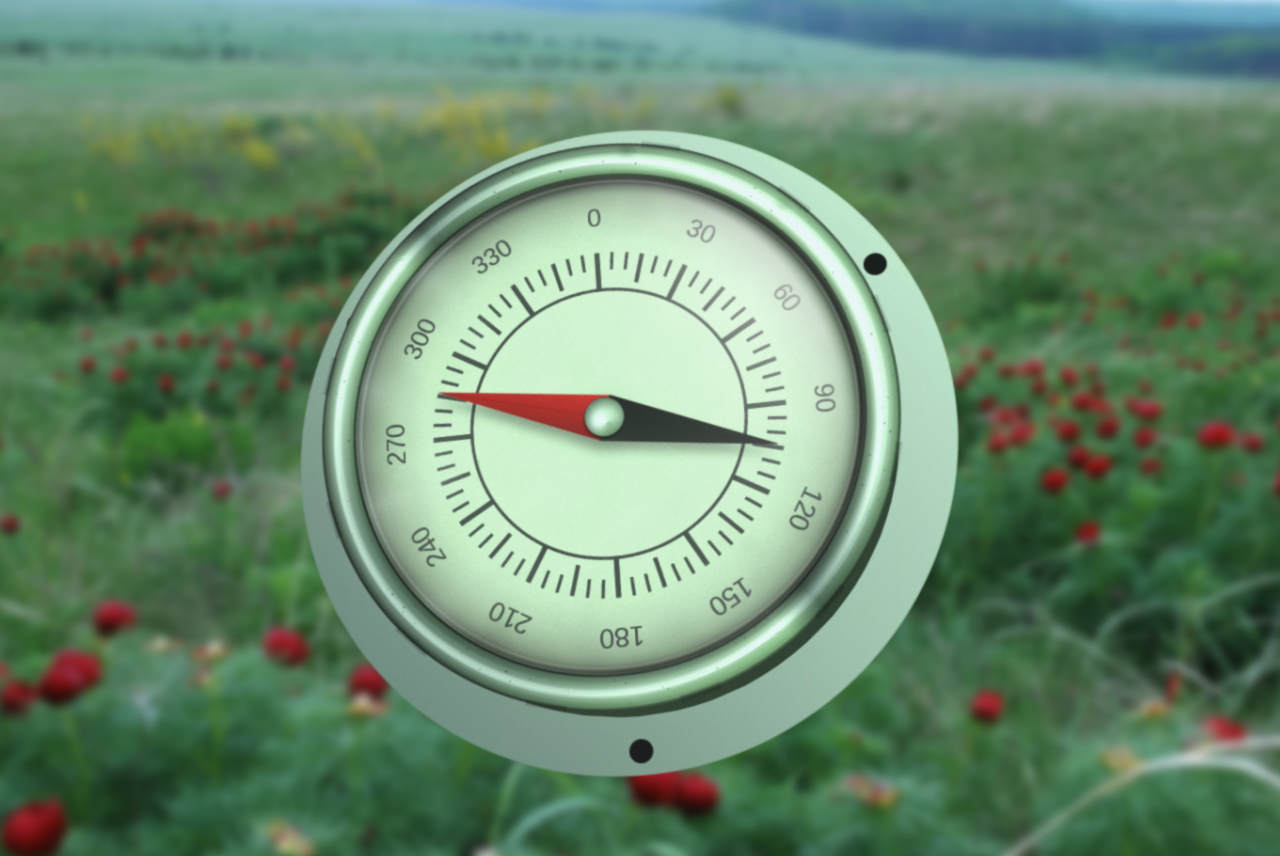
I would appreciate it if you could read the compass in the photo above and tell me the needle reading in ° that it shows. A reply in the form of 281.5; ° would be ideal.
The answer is 285; °
